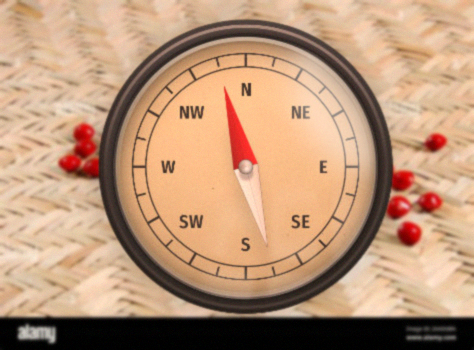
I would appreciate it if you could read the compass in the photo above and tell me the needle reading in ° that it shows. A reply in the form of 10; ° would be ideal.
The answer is 345; °
